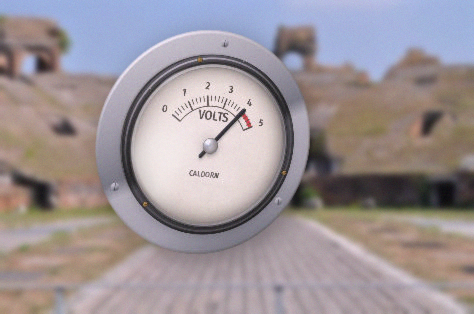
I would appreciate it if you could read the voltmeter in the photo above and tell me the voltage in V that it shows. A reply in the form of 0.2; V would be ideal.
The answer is 4; V
